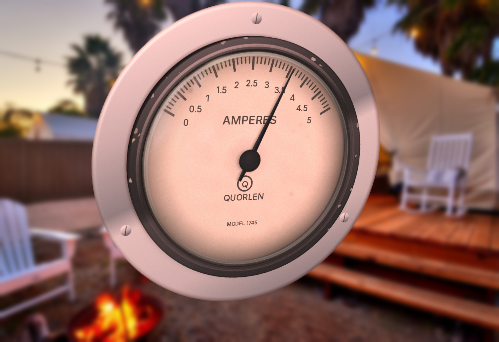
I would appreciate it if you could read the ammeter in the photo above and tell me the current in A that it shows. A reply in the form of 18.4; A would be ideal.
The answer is 3.5; A
